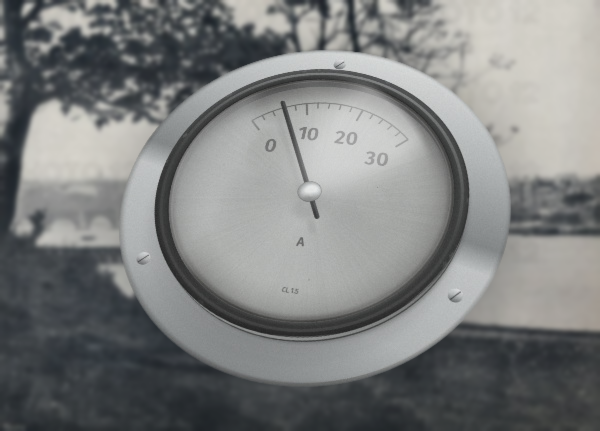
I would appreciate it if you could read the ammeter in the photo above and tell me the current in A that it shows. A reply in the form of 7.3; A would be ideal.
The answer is 6; A
